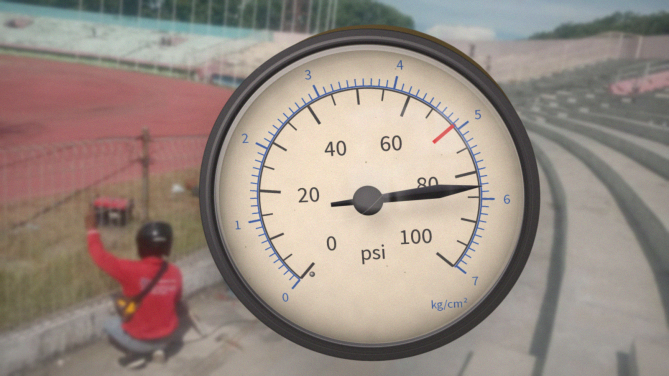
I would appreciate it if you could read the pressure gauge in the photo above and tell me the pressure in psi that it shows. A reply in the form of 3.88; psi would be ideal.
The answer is 82.5; psi
